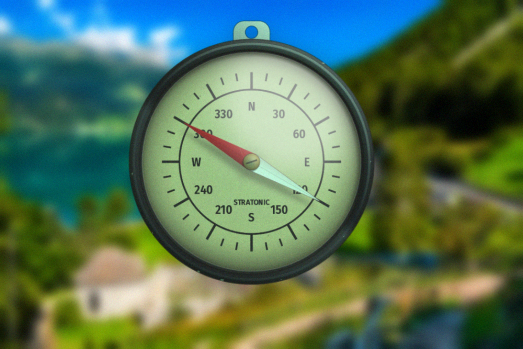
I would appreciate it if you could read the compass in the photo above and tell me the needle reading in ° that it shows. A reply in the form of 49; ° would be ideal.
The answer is 300; °
